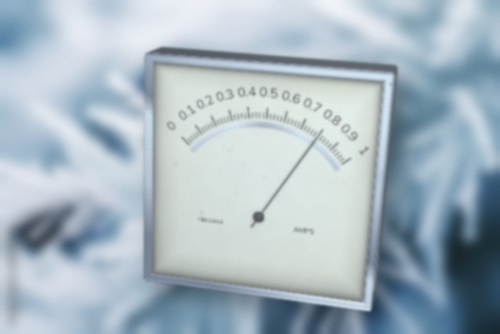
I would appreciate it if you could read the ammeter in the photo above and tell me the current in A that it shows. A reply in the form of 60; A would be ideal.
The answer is 0.8; A
